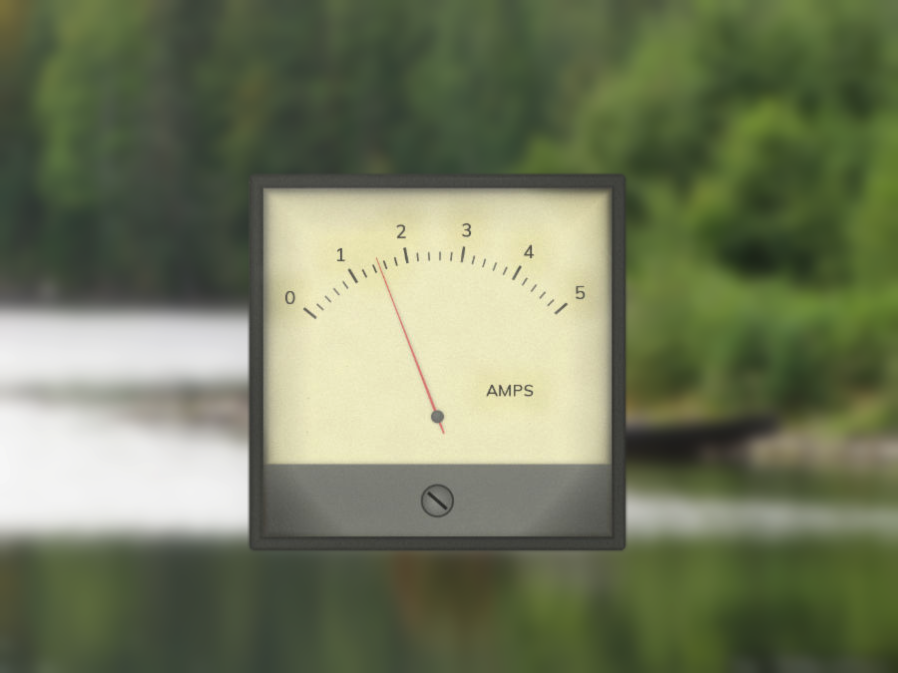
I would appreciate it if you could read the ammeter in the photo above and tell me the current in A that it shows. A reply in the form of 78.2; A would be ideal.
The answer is 1.5; A
